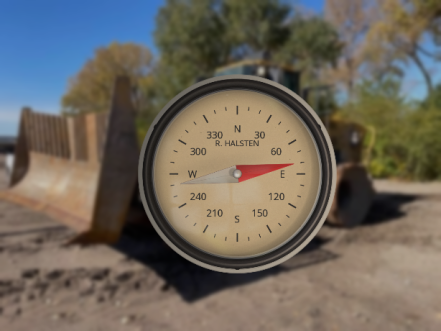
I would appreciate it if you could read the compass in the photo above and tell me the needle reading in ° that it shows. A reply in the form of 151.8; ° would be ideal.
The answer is 80; °
